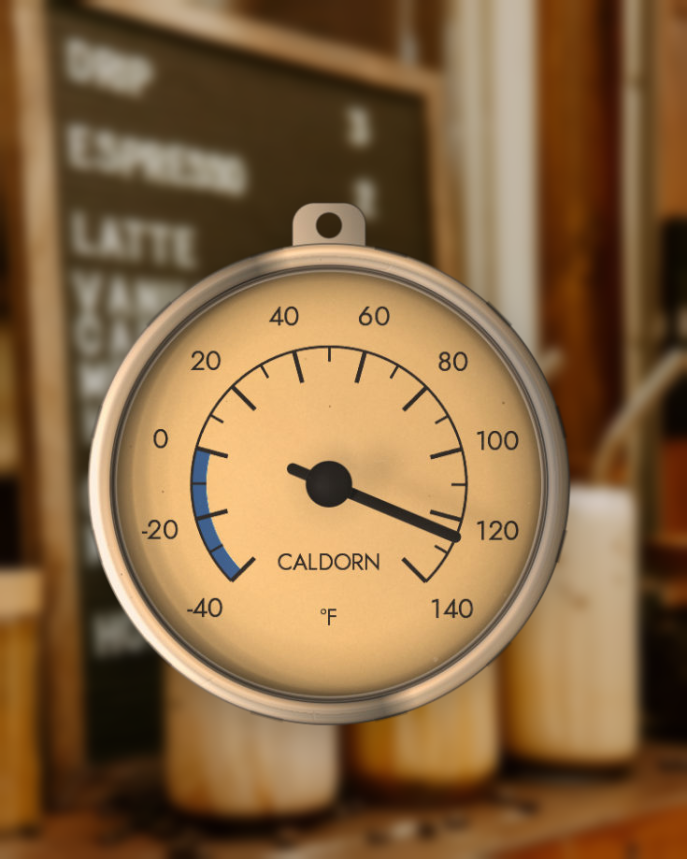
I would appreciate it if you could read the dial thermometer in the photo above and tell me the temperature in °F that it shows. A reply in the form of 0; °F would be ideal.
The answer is 125; °F
